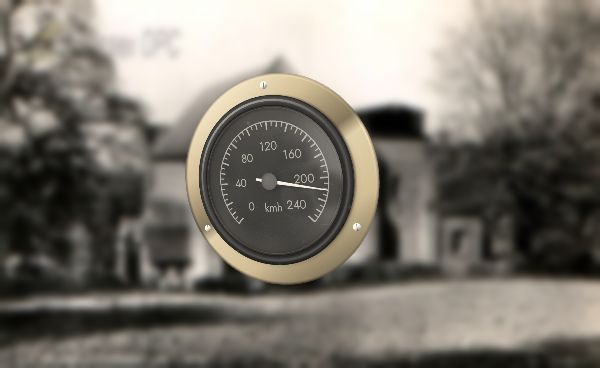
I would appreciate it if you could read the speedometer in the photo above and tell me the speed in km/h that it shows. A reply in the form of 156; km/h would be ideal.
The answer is 210; km/h
